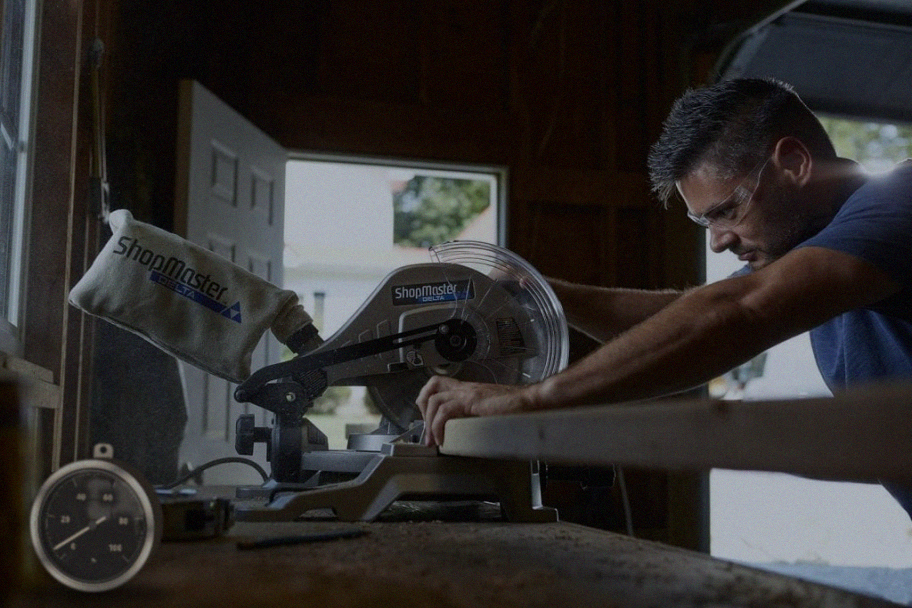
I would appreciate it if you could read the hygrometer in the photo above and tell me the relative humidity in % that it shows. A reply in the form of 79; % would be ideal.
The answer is 5; %
